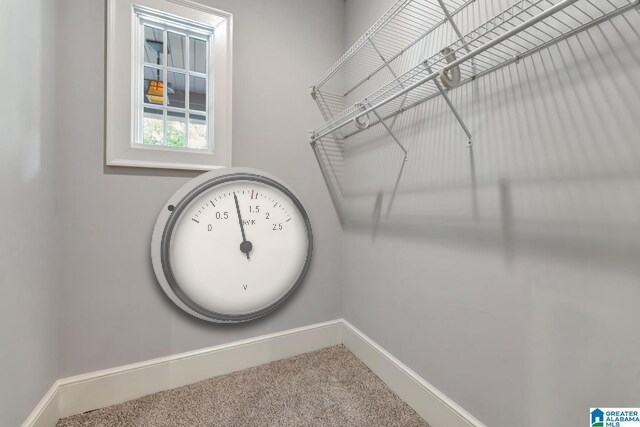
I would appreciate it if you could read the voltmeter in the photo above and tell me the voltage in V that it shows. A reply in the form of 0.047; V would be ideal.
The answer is 1; V
